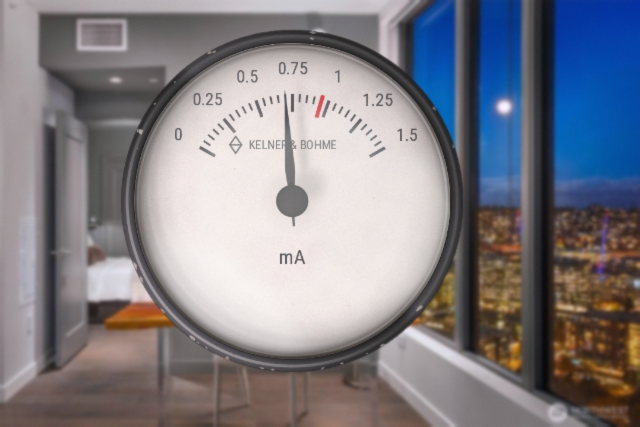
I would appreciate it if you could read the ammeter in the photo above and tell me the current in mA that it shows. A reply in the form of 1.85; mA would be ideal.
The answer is 0.7; mA
